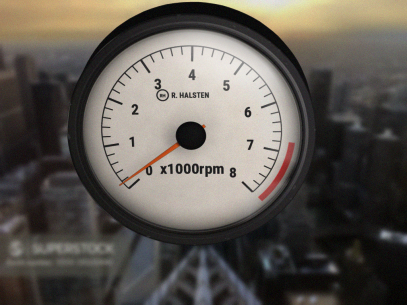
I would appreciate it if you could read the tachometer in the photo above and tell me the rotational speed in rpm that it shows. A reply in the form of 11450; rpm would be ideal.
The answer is 200; rpm
